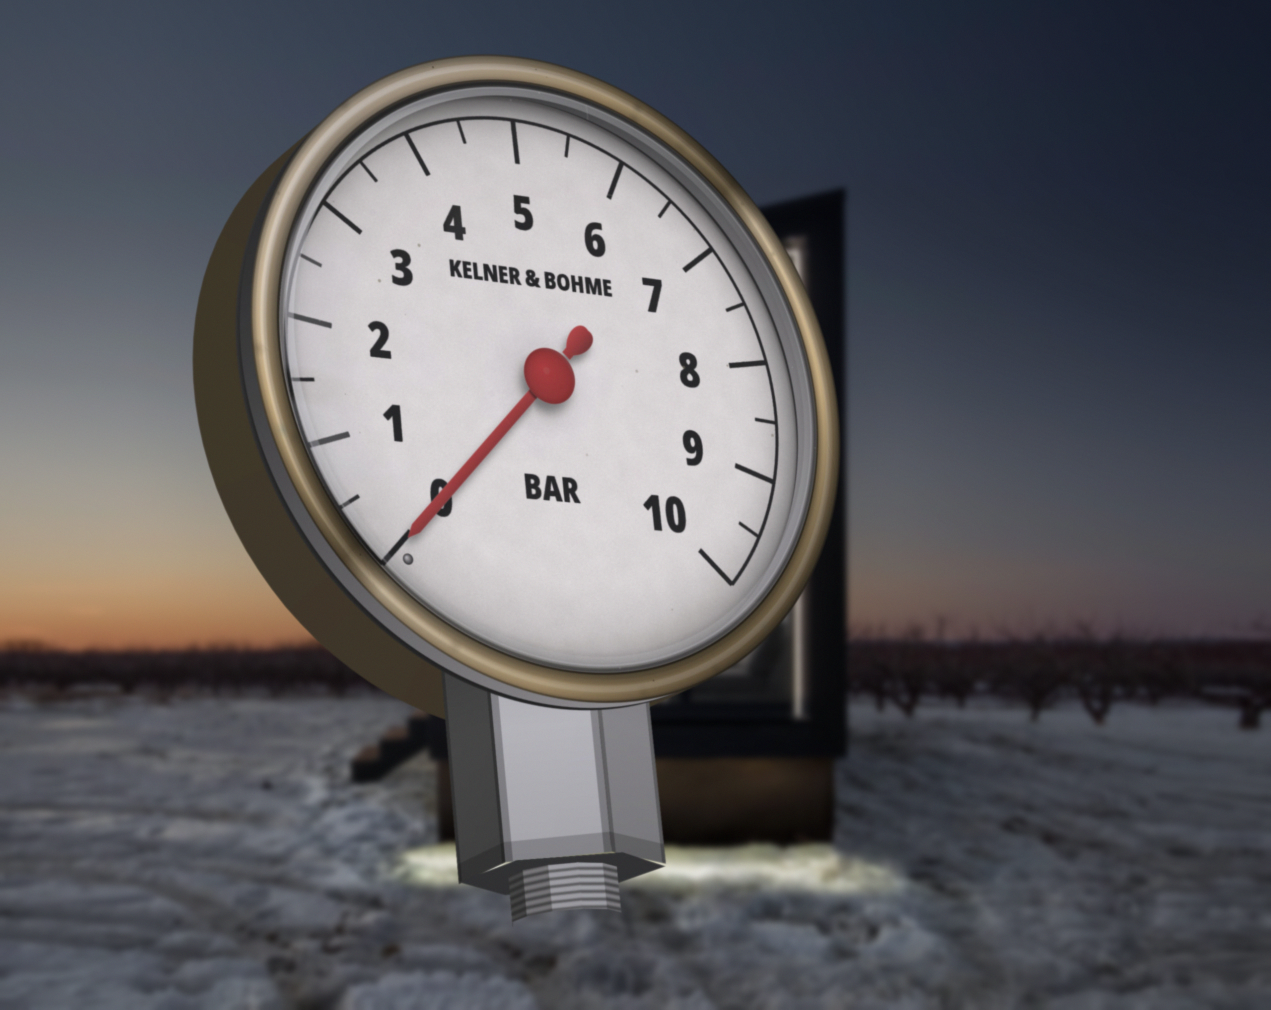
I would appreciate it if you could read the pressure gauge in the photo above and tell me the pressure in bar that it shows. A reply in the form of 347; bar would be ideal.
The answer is 0; bar
